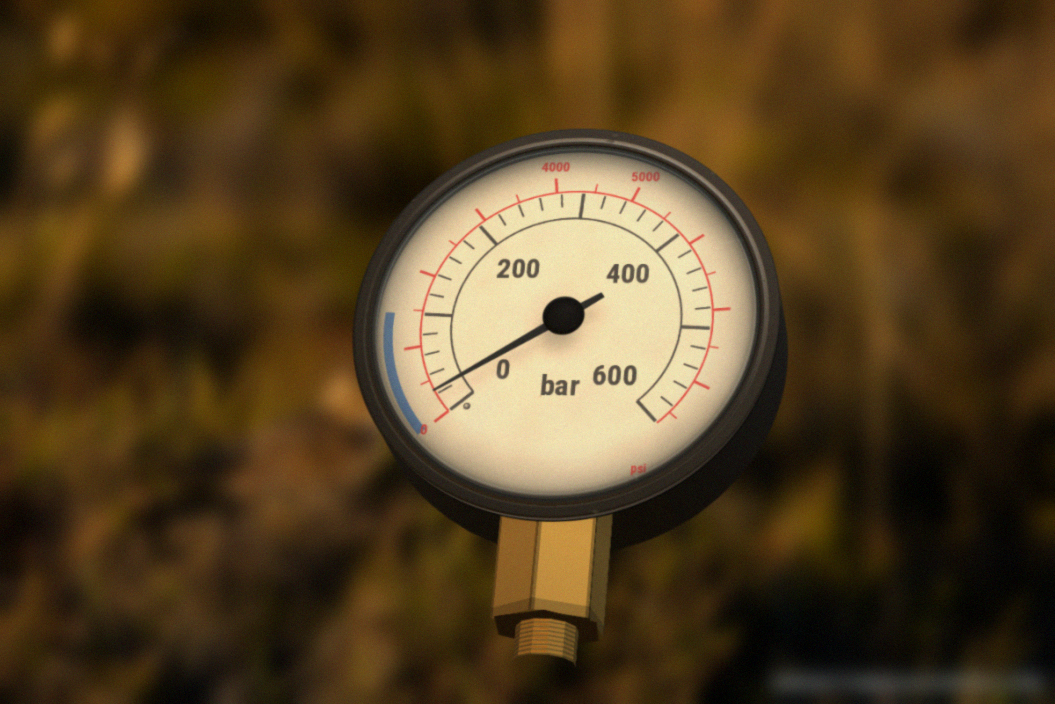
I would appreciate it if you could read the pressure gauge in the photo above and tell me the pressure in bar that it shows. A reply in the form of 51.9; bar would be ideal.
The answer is 20; bar
